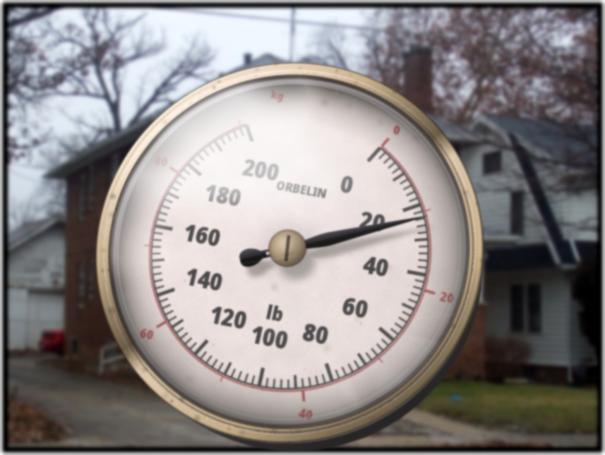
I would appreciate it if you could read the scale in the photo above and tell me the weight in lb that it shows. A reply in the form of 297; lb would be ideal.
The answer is 24; lb
